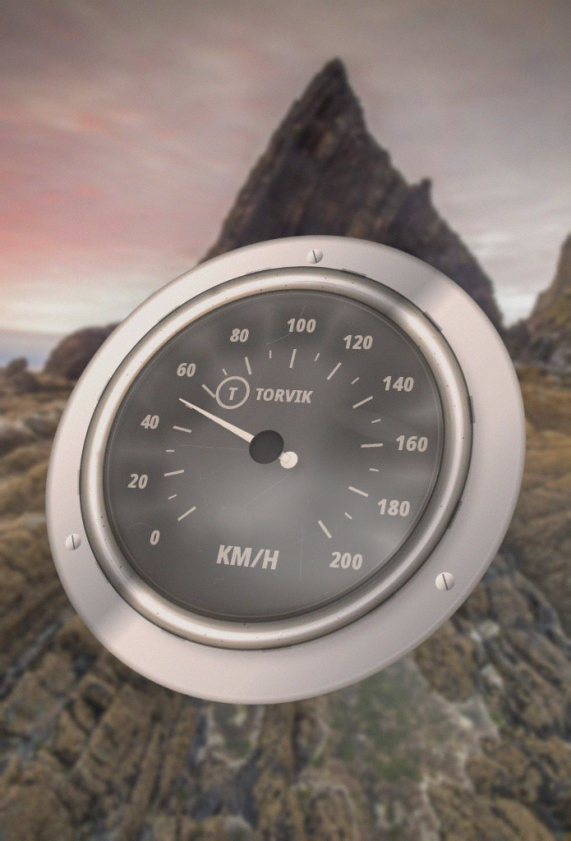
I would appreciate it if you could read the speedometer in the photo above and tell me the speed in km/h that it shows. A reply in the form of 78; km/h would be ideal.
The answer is 50; km/h
